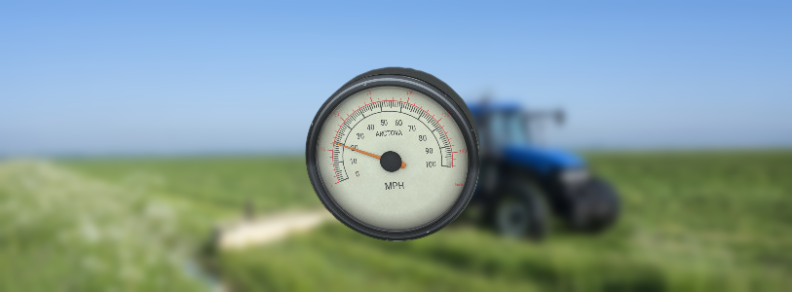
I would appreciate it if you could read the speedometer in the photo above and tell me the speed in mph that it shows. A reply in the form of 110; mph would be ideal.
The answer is 20; mph
